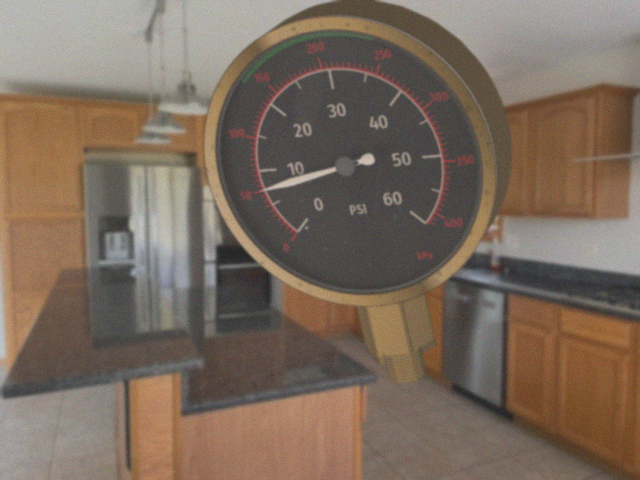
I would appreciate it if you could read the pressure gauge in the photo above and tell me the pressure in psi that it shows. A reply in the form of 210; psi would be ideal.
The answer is 7.5; psi
